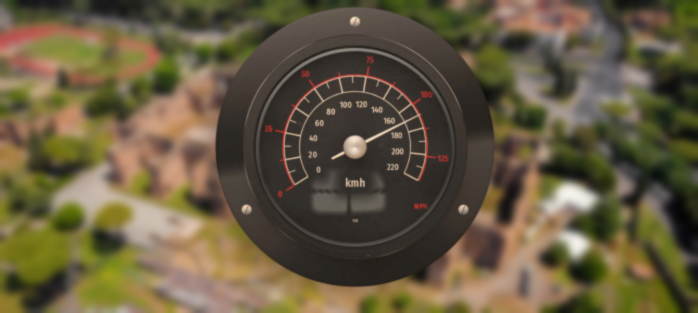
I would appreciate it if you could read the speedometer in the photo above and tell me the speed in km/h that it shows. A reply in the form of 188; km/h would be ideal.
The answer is 170; km/h
